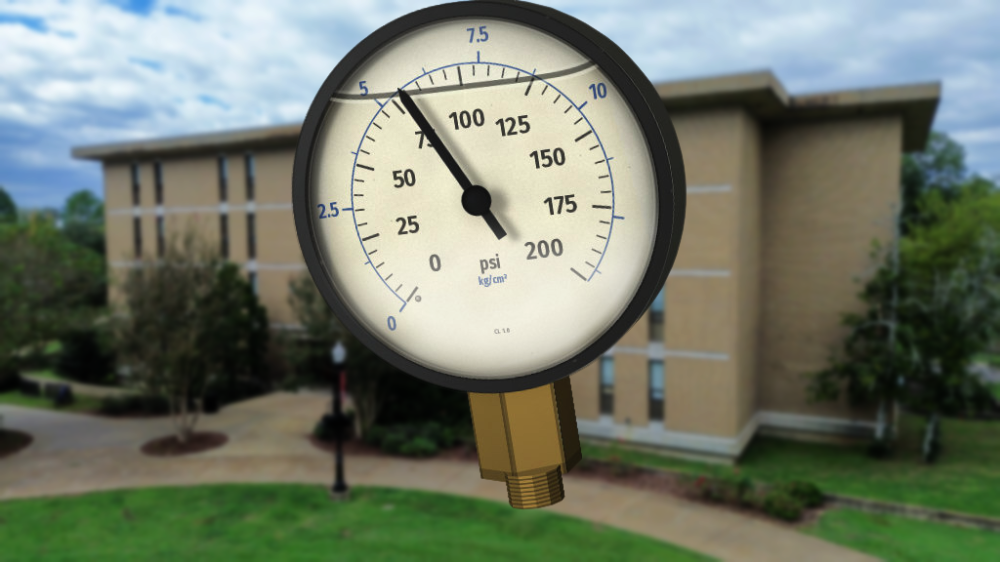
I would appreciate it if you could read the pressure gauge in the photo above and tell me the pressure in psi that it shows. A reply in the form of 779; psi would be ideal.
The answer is 80; psi
